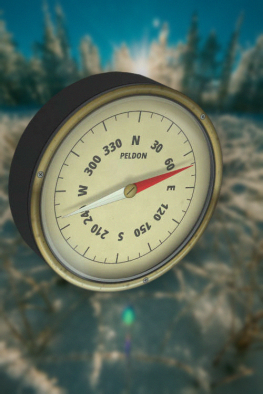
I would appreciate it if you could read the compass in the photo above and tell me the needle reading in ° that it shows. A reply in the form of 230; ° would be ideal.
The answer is 70; °
